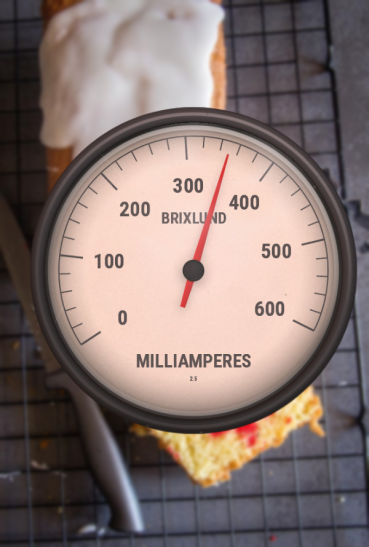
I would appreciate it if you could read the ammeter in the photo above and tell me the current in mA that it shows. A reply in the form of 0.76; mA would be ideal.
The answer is 350; mA
